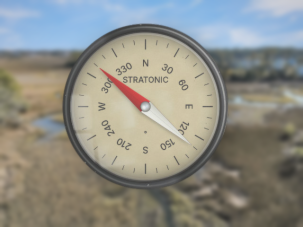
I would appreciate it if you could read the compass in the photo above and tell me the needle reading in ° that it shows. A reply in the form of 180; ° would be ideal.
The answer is 310; °
